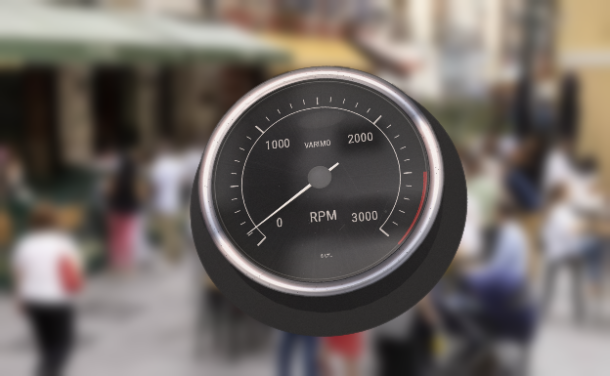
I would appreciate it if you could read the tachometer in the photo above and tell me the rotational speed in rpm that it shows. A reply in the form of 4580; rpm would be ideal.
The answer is 100; rpm
